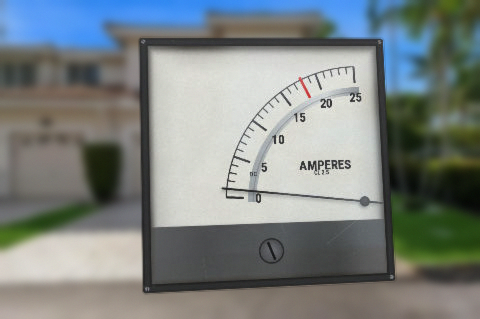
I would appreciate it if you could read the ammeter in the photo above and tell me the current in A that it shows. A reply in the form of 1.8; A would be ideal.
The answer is 1; A
